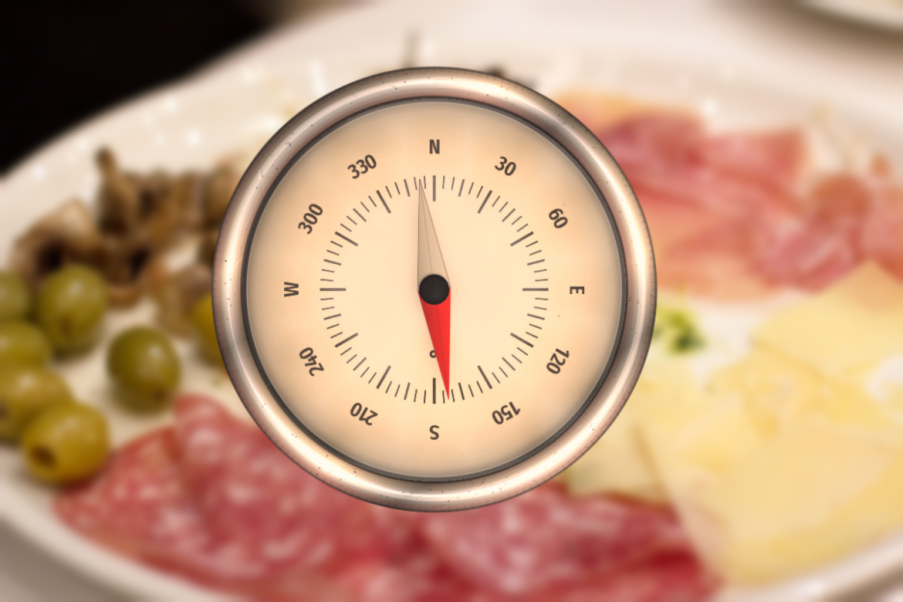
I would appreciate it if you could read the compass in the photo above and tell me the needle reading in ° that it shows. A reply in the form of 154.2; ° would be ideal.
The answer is 172.5; °
